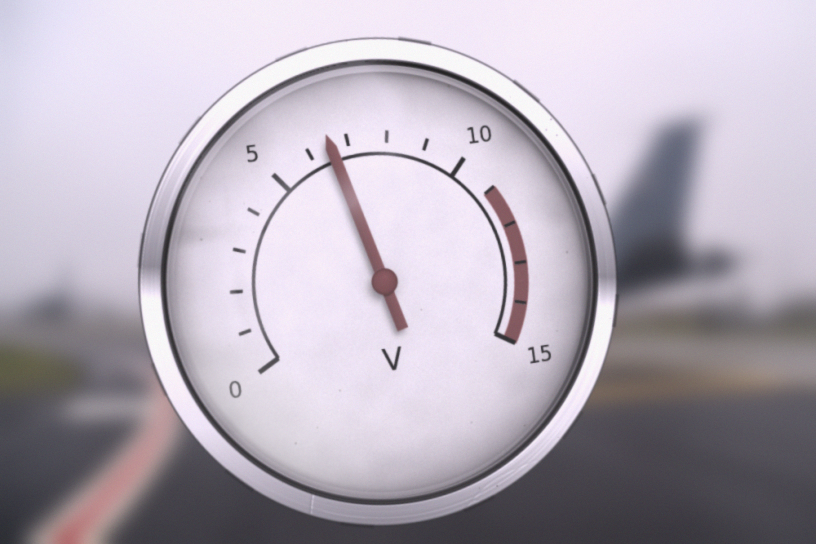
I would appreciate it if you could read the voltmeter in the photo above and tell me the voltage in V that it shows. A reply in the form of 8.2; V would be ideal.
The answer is 6.5; V
